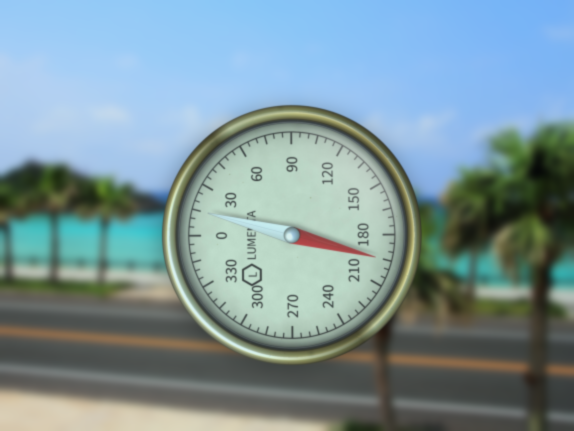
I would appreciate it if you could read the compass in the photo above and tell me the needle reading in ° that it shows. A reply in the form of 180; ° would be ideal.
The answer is 195; °
